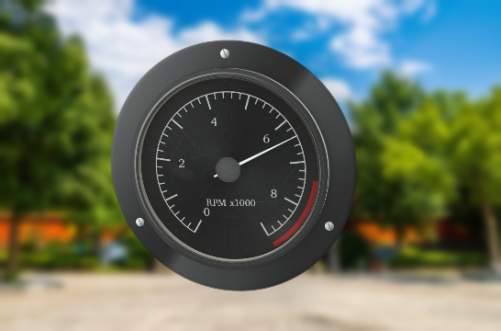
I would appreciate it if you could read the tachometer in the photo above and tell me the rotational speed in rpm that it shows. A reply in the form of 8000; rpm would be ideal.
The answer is 6400; rpm
